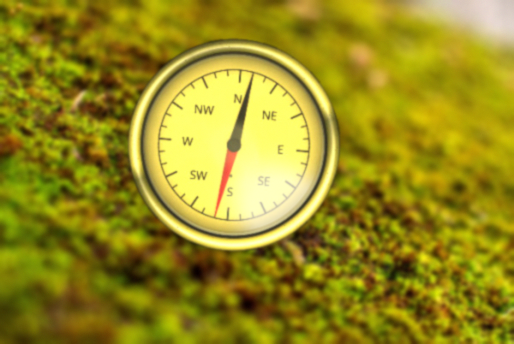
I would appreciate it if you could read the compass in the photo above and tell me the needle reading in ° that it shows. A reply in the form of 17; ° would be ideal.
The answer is 190; °
